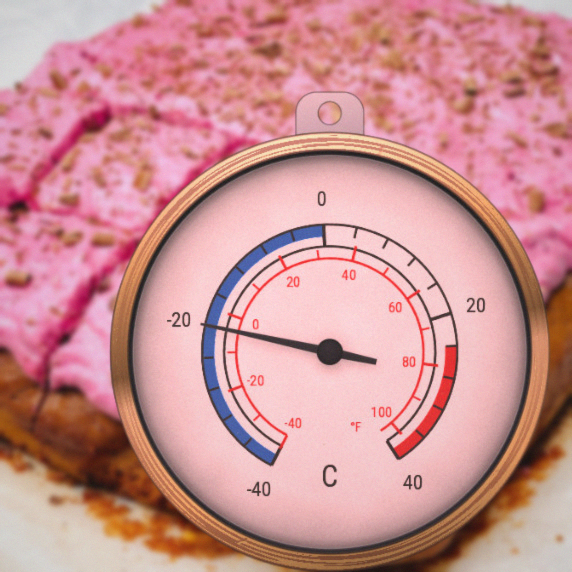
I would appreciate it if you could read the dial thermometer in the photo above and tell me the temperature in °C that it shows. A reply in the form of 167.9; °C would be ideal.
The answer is -20; °C
